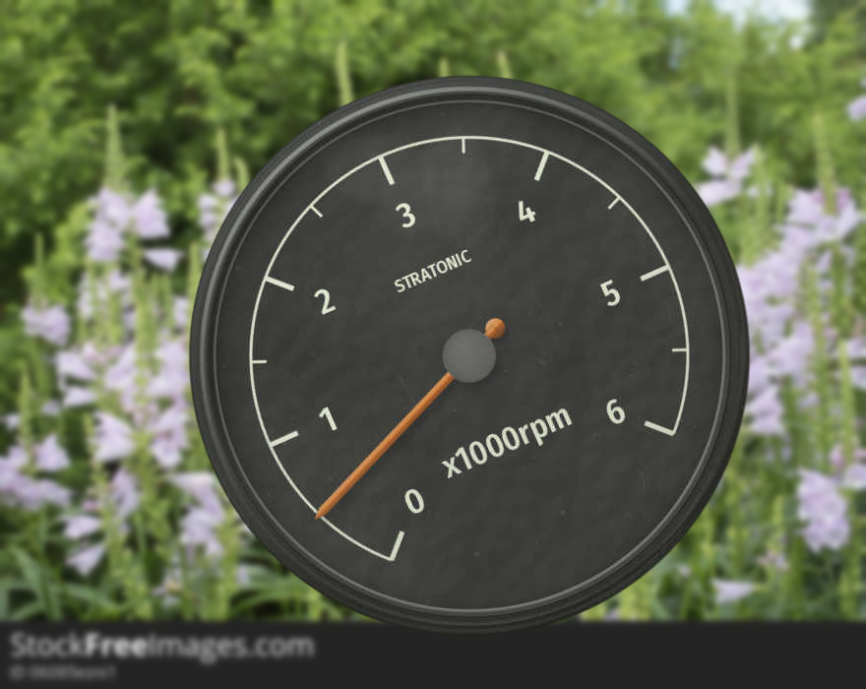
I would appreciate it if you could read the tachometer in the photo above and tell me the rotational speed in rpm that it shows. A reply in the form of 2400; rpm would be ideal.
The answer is 500; rpm
